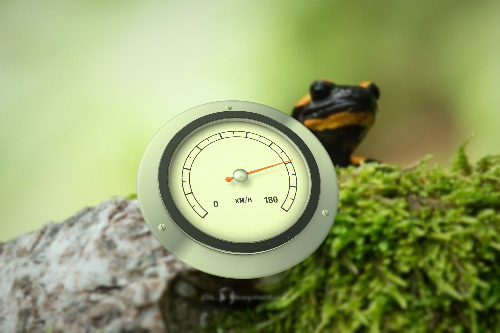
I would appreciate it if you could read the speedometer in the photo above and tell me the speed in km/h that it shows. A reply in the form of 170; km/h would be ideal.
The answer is 140; km/h
